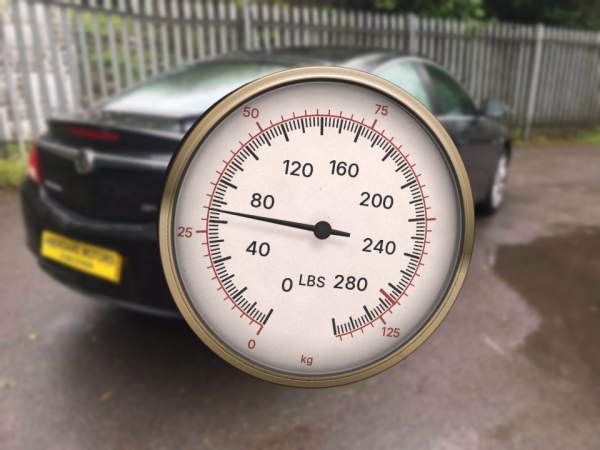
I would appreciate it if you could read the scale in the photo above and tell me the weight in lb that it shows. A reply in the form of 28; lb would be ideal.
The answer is 66; lb
